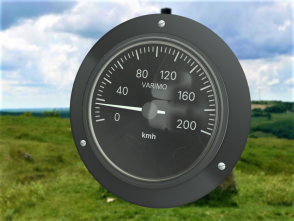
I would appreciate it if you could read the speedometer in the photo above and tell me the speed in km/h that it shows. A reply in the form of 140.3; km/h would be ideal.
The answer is 16; km/h
